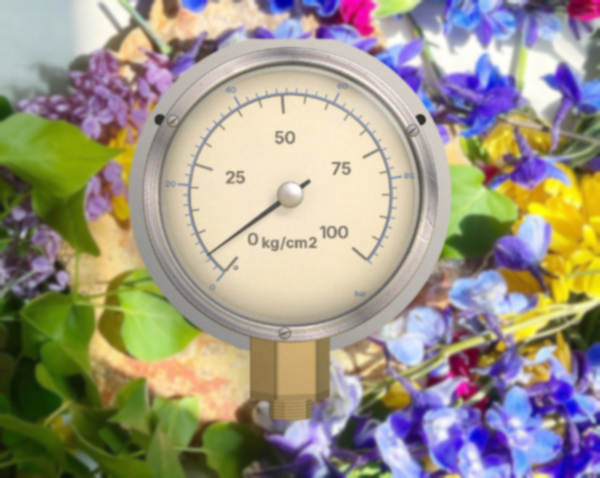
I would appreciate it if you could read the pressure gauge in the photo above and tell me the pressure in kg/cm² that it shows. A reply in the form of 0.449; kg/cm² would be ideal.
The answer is 5; kg/cm²
